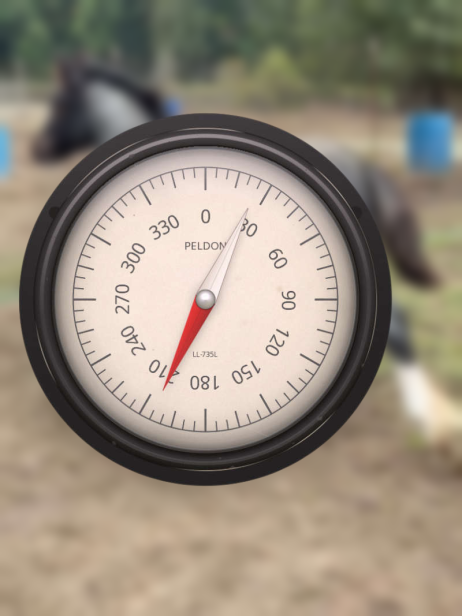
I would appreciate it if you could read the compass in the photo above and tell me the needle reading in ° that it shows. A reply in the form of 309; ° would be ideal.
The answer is 205; °
